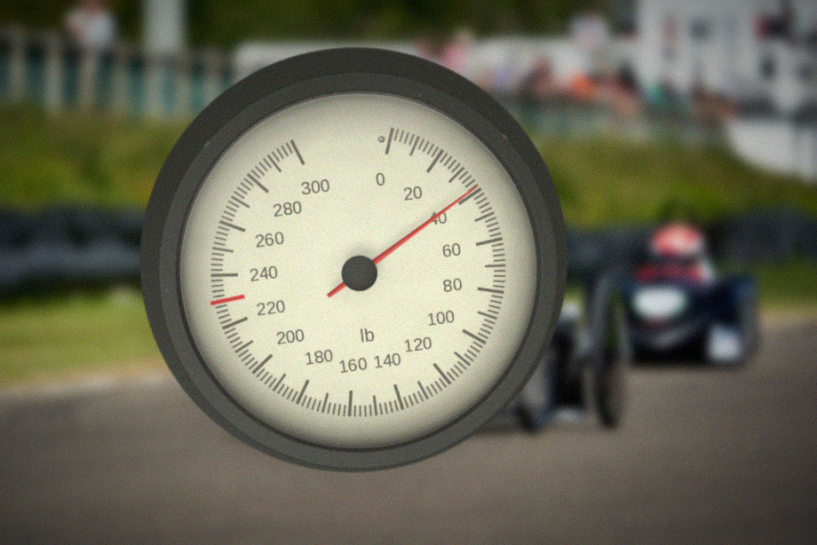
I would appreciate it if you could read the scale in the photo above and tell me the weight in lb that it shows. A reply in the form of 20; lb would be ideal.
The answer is 38; lb
